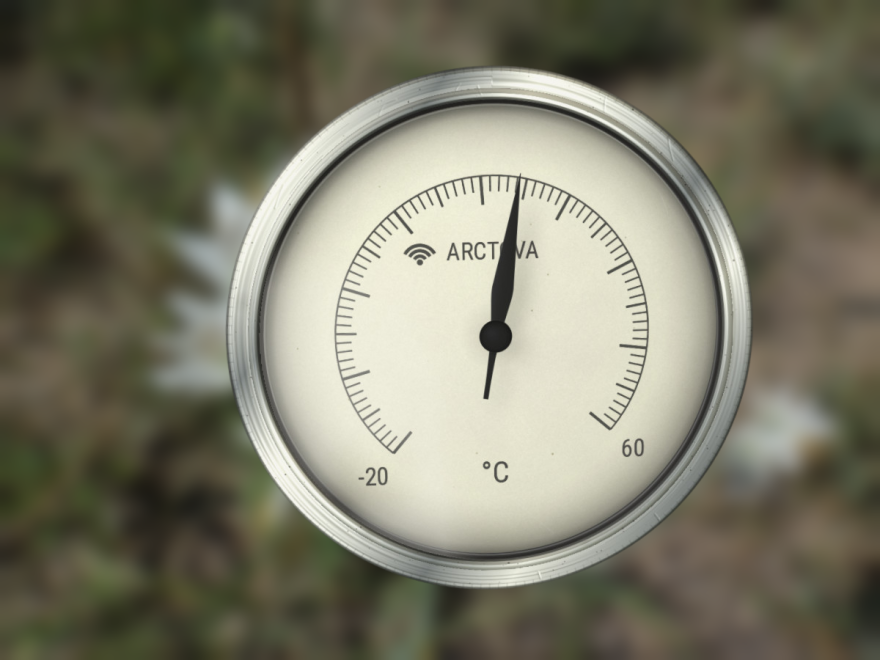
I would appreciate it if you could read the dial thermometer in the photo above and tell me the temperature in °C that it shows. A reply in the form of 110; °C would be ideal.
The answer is 24; °C
